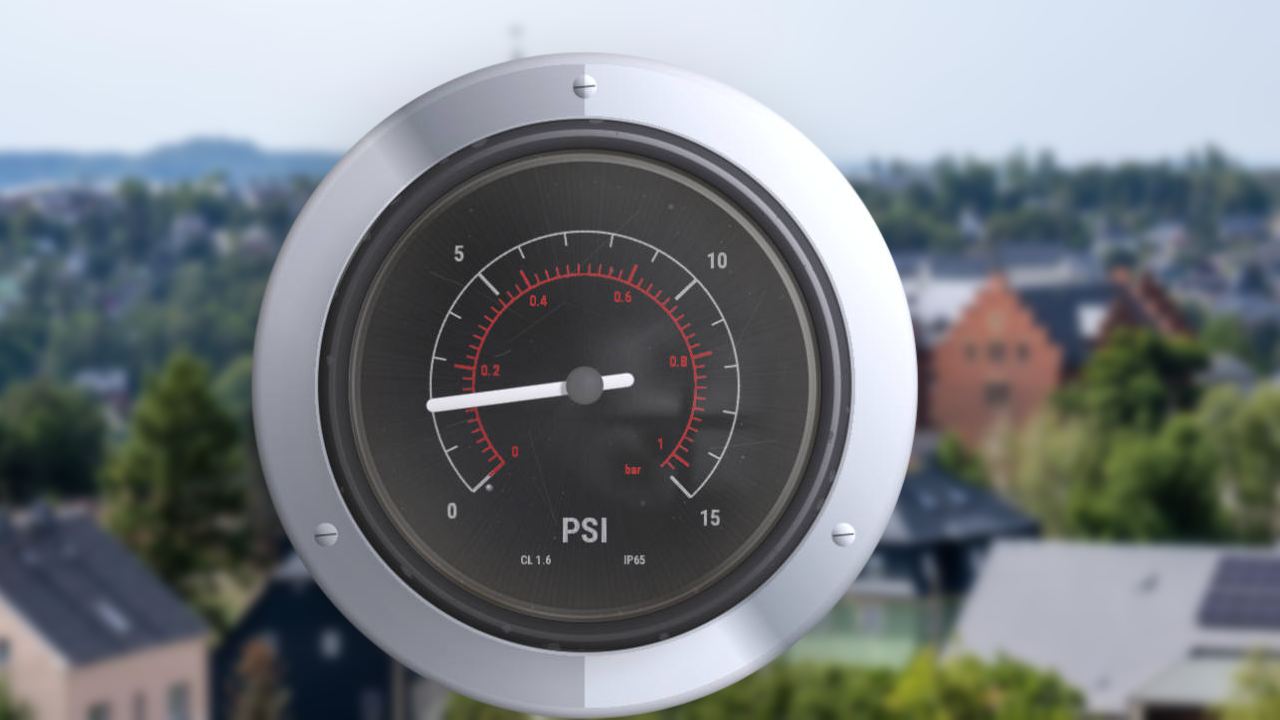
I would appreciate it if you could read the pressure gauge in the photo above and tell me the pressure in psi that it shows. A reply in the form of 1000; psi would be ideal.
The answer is 2; psi
